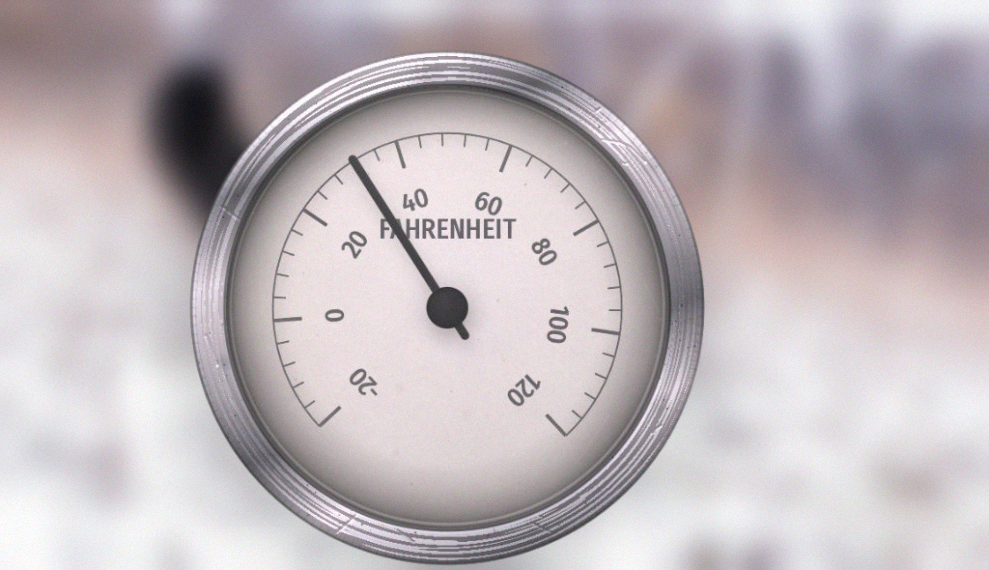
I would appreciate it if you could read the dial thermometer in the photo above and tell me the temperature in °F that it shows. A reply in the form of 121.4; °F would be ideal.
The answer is 32; °F
